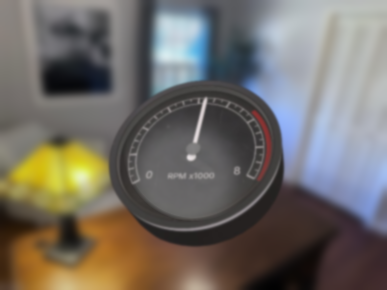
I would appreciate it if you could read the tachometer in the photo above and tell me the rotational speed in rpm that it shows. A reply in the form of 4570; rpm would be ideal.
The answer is 4250; rpm
